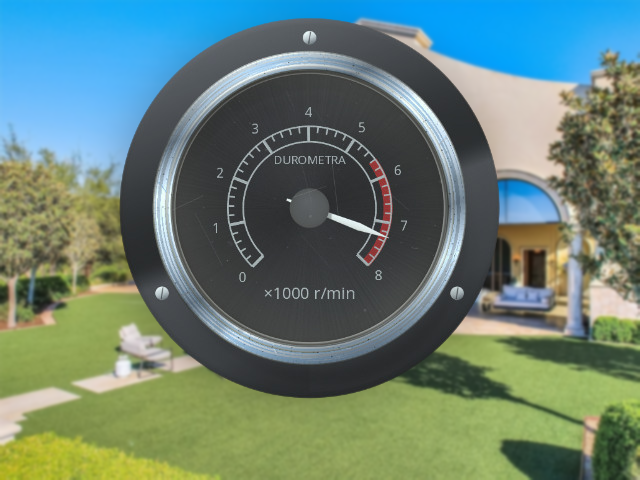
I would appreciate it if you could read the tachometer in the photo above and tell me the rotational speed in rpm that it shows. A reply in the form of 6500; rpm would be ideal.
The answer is 7300; rpm
